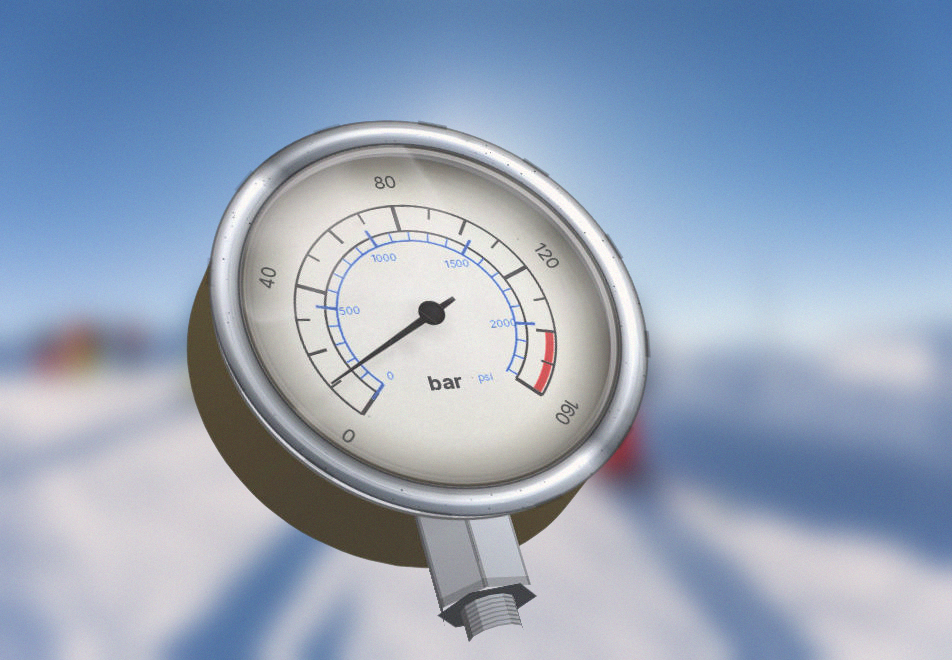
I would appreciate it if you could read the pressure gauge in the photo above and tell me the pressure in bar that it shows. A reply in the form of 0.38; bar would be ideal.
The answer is 10; bar
